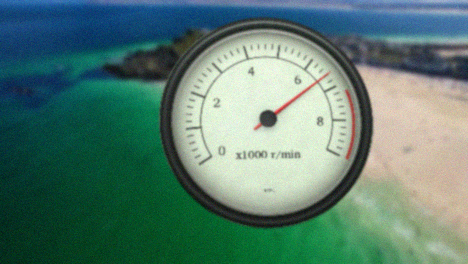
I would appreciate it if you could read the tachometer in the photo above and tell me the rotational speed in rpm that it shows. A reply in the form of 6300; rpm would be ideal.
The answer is 6600; rpm
